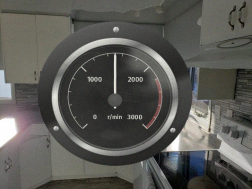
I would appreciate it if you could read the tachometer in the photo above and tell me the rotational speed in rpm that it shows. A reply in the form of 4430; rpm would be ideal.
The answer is 1500; rpm
